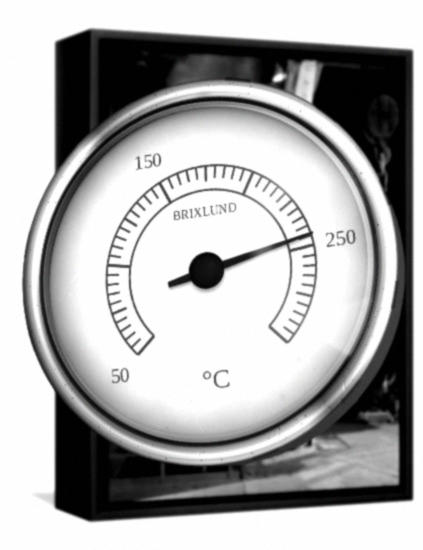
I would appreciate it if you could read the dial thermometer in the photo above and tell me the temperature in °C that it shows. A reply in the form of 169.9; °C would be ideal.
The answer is 245; °C
